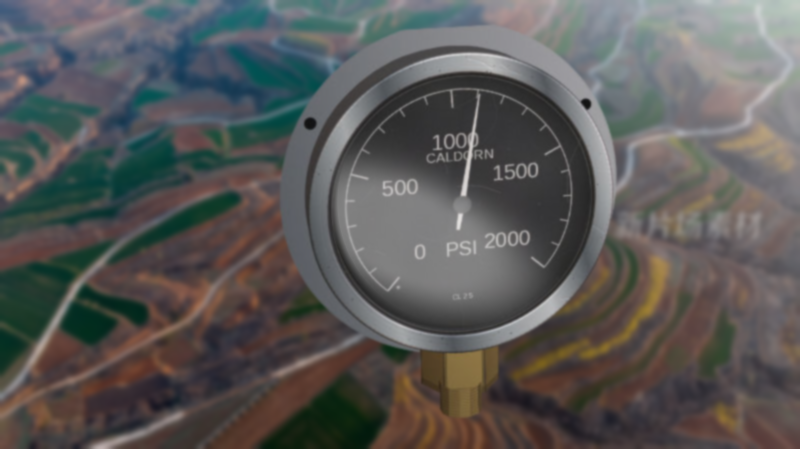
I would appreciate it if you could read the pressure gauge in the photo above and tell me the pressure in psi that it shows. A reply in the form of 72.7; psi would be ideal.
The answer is 1100; psi
